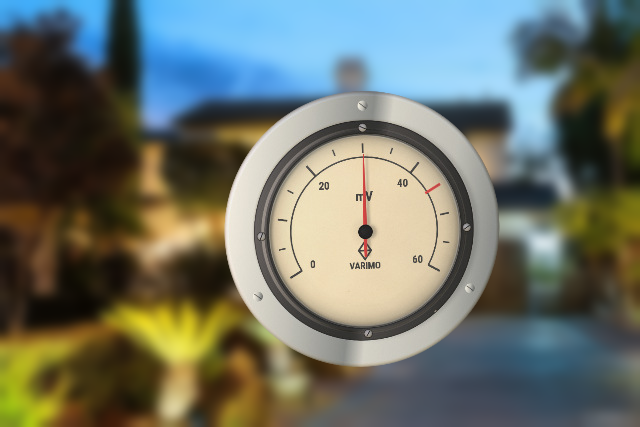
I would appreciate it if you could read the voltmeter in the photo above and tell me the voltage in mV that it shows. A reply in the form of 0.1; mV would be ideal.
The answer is 30; mV
